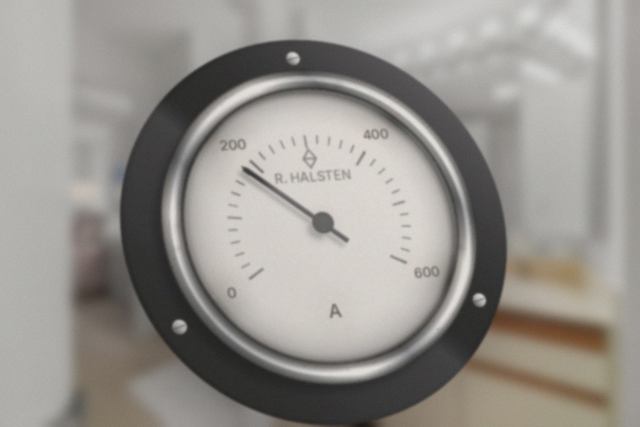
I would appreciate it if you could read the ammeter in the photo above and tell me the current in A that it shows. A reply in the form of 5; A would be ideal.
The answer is 180; A
